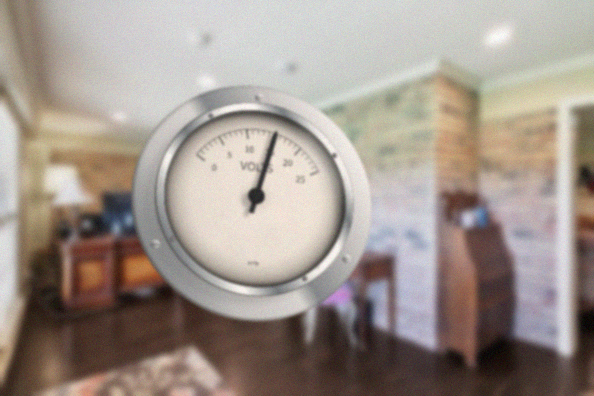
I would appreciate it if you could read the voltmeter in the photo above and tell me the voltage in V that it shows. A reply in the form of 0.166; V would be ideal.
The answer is 15; V
